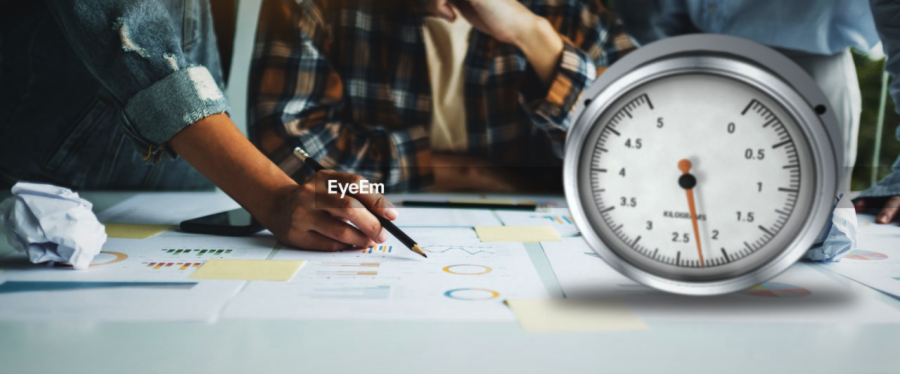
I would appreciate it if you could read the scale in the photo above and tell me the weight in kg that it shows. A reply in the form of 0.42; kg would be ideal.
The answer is 2.25; kg
